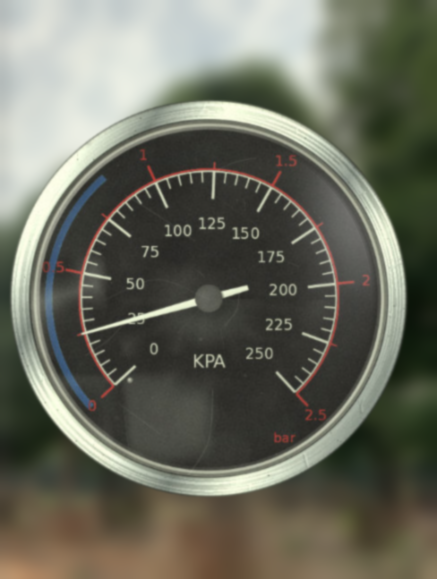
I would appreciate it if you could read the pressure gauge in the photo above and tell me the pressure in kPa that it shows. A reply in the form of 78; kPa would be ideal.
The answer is 25; kPa
